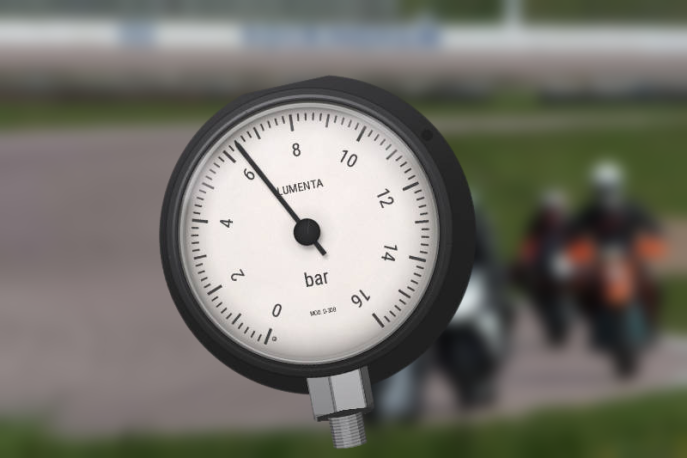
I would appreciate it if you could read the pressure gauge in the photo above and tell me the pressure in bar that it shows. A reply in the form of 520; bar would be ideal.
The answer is 6.4; bar
